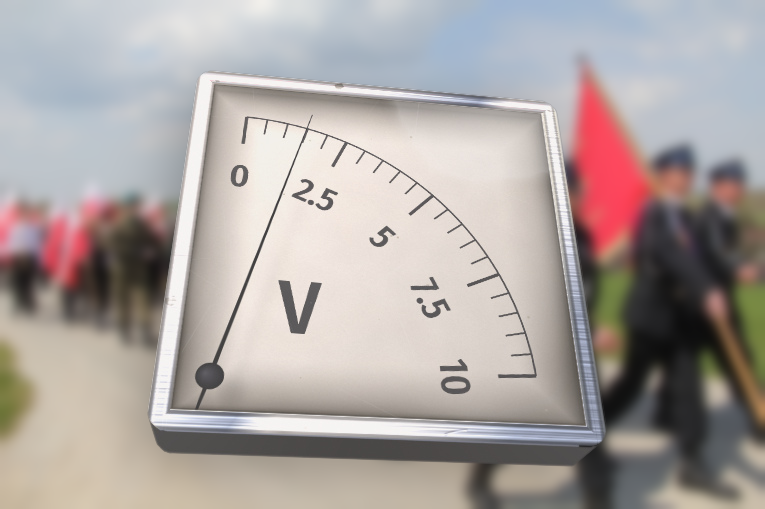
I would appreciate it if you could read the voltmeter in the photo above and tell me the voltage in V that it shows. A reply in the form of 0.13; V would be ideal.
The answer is 1.5; V
